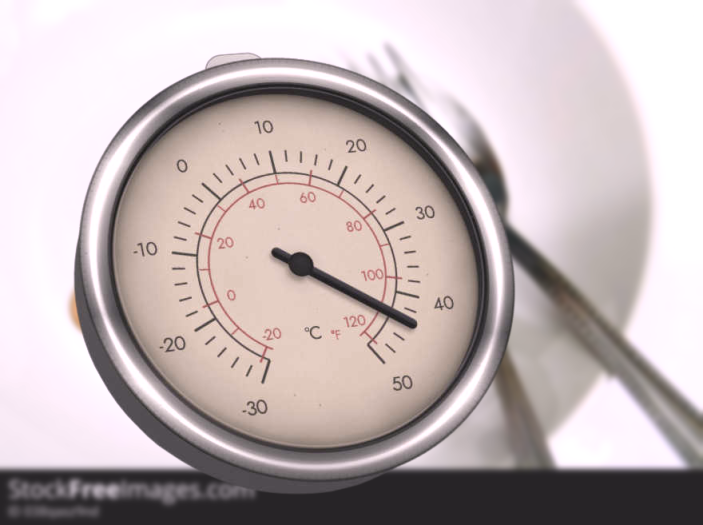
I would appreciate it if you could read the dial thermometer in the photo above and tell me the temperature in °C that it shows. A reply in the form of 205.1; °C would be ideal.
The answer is 44; °C
